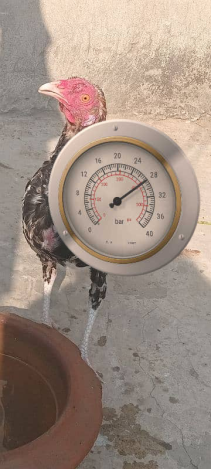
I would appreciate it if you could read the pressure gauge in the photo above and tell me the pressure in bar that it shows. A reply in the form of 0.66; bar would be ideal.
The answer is 28; bar
